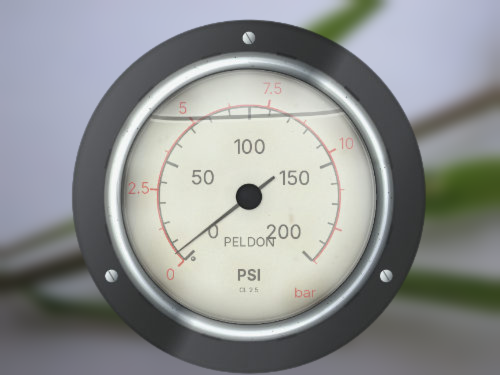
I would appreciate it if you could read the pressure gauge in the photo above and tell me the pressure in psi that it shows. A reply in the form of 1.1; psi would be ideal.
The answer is 5; psi
